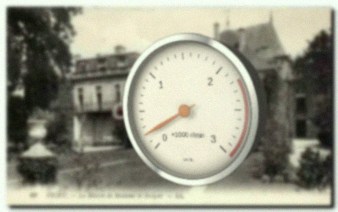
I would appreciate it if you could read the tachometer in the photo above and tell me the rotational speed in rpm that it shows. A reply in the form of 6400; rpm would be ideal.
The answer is 200; rpm
